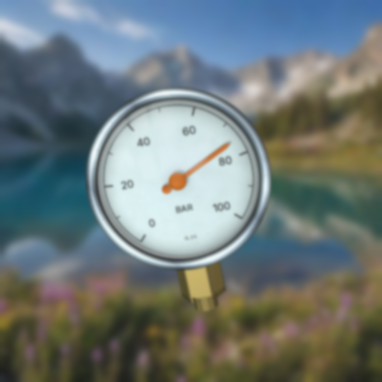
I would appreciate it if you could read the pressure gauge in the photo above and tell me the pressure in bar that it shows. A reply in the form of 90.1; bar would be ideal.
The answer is 75; bar
